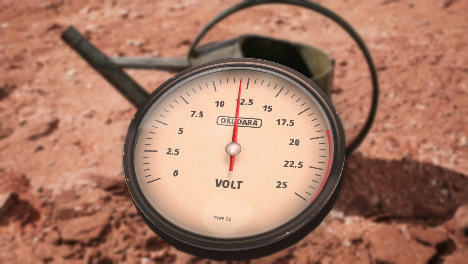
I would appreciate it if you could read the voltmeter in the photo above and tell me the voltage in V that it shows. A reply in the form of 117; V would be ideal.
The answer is 12; V
